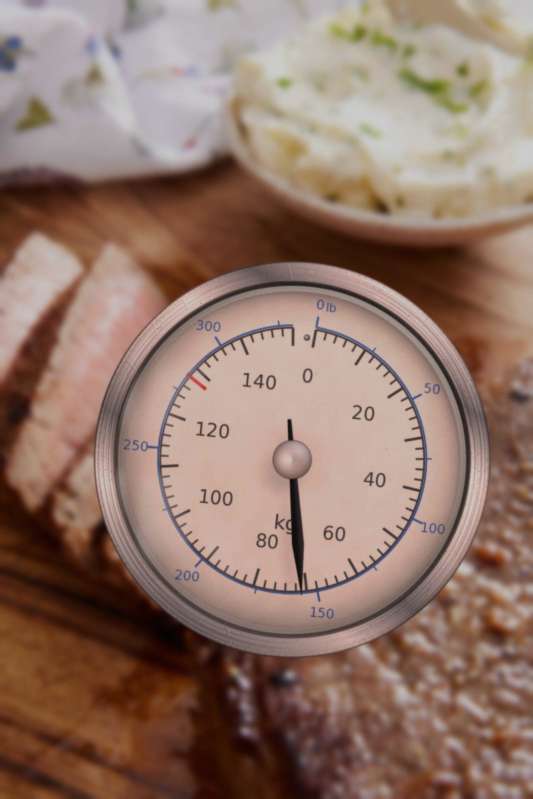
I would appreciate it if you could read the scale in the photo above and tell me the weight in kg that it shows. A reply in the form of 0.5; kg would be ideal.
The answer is 71; kg
